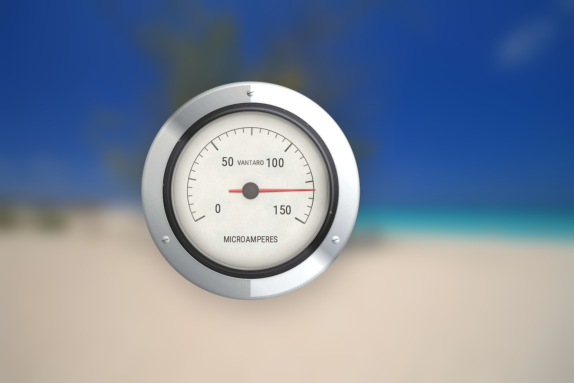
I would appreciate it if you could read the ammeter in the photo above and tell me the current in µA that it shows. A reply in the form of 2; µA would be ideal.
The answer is 130; µA
